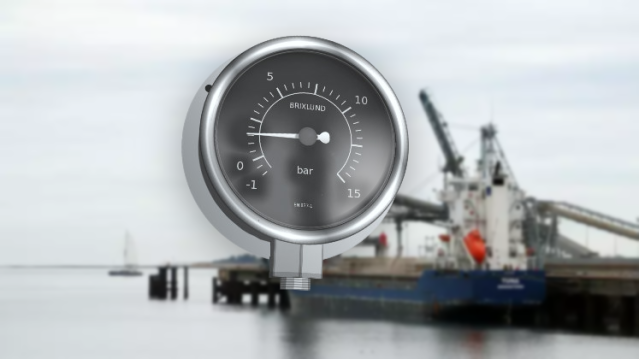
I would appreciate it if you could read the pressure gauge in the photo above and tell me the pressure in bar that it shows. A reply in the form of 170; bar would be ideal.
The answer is 1.5; bar
